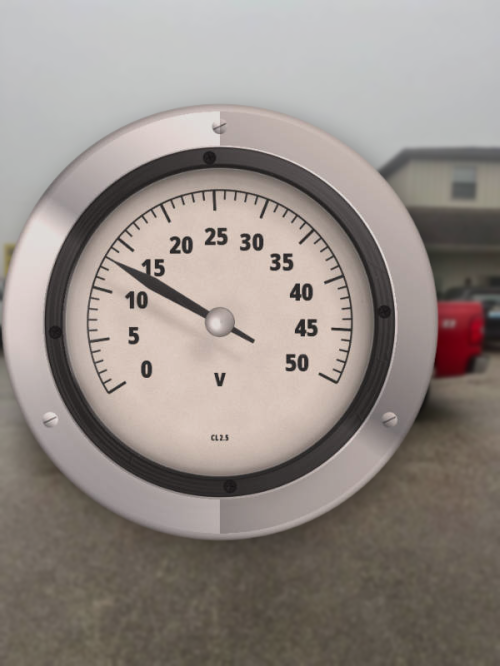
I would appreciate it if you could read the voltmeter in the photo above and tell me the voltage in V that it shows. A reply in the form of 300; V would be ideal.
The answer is 13; V
